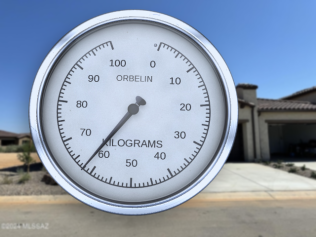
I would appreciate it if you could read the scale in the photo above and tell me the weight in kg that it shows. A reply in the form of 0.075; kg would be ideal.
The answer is 62; kg
